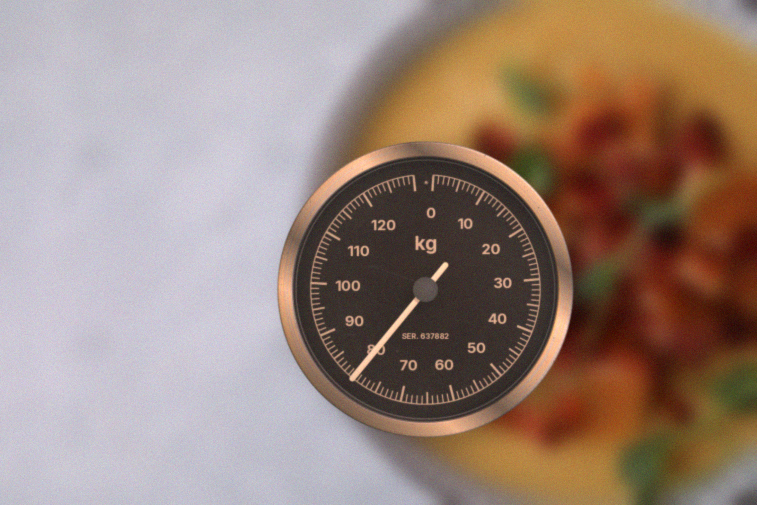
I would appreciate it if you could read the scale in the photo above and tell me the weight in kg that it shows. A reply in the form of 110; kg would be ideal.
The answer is 80; kg
